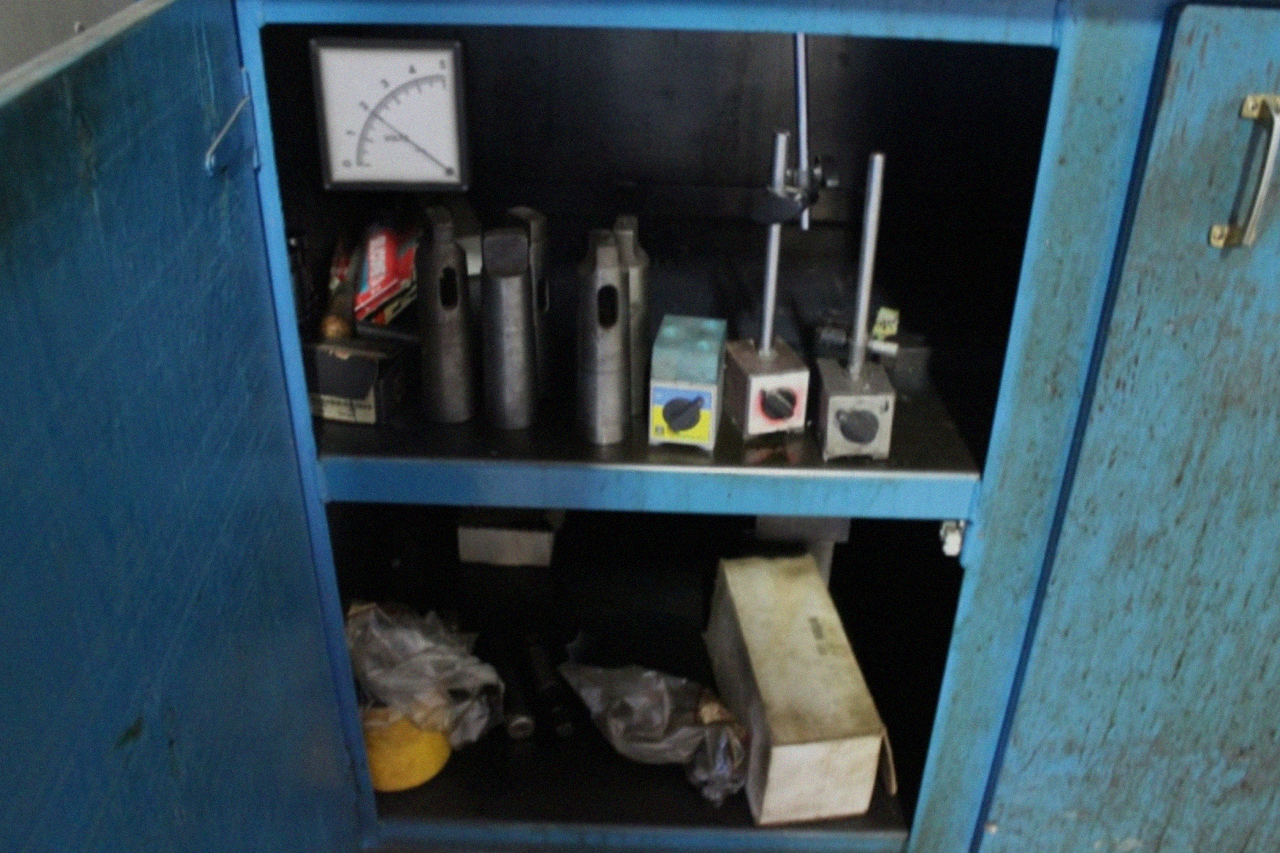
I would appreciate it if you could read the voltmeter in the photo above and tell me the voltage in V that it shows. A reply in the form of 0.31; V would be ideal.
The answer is 2; V
